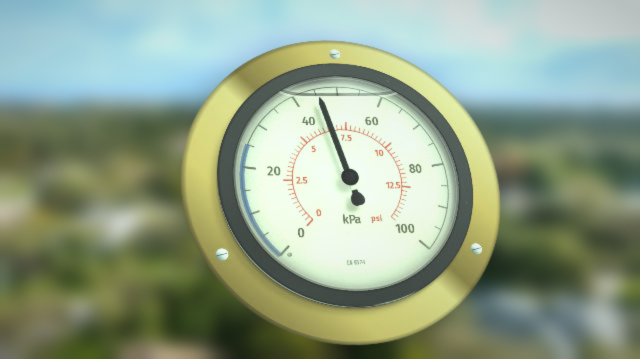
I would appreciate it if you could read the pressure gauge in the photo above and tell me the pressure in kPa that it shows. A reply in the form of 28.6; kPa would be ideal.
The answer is 45; kPa
